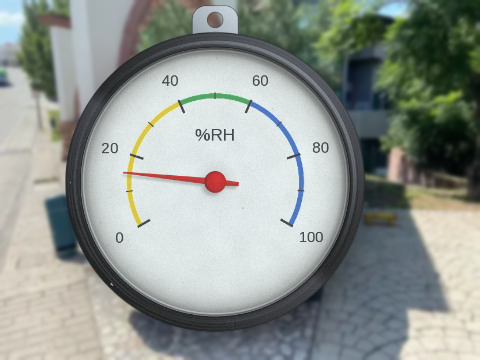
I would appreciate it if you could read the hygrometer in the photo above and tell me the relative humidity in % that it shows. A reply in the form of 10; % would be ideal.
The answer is 15; %
